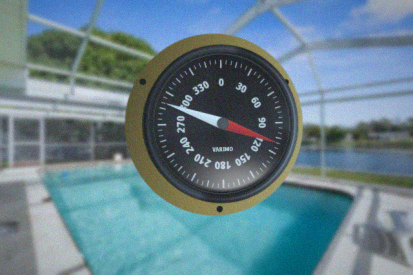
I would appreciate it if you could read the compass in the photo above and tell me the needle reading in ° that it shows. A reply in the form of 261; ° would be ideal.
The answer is 110; °
